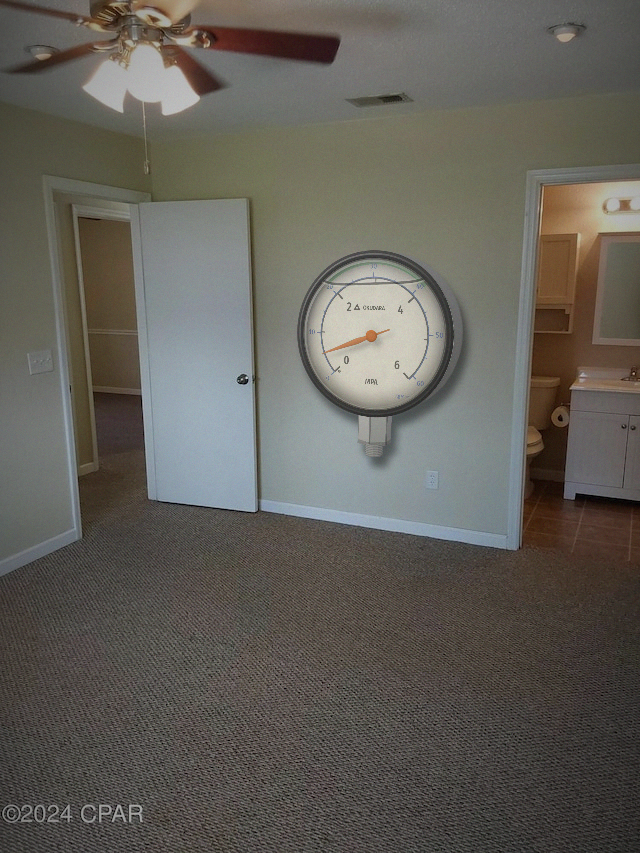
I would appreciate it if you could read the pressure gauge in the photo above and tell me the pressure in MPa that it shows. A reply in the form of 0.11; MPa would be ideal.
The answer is 0.5; MPa
